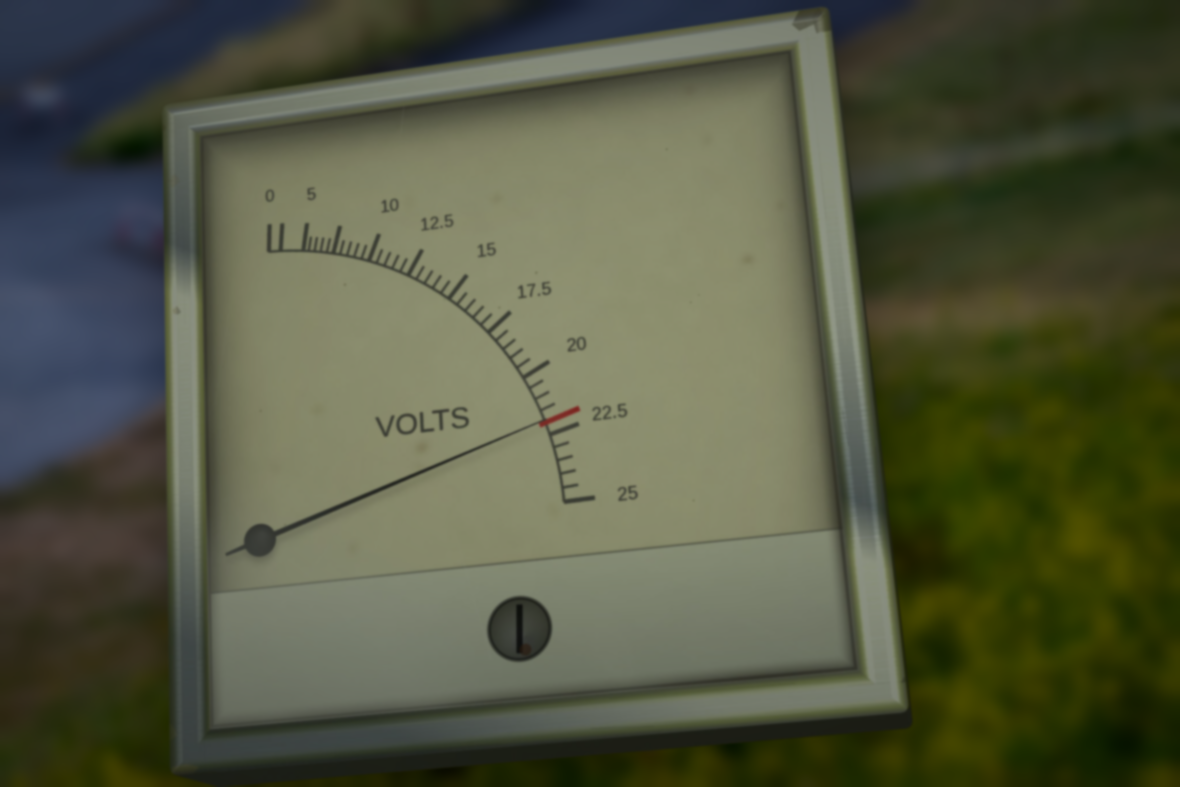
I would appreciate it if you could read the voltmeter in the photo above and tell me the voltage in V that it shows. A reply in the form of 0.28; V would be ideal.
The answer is 22; V
